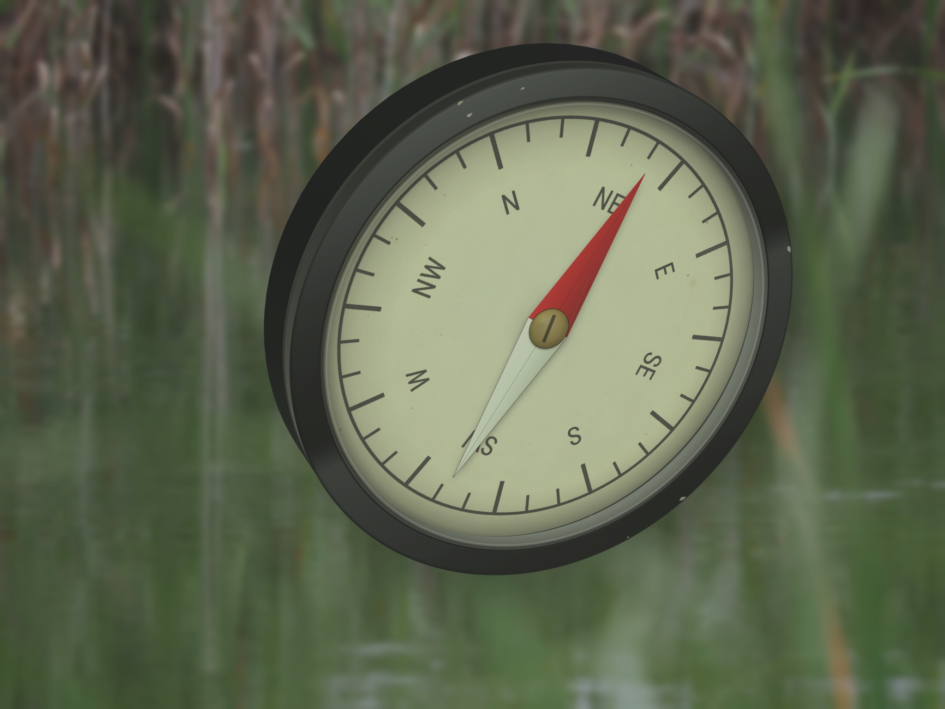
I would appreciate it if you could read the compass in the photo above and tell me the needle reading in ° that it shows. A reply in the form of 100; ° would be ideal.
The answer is 50; °
